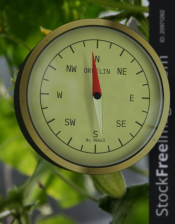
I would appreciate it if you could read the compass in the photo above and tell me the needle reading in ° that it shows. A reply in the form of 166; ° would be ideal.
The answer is 352.5; °
